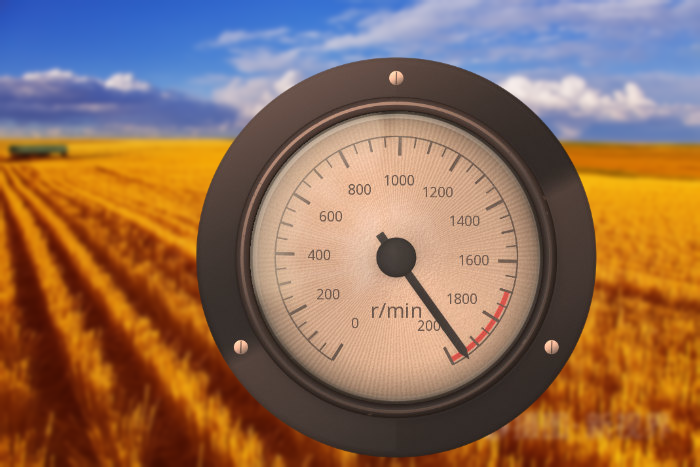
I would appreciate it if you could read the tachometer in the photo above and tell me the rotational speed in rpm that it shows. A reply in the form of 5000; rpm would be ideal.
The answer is 1950; rpm
